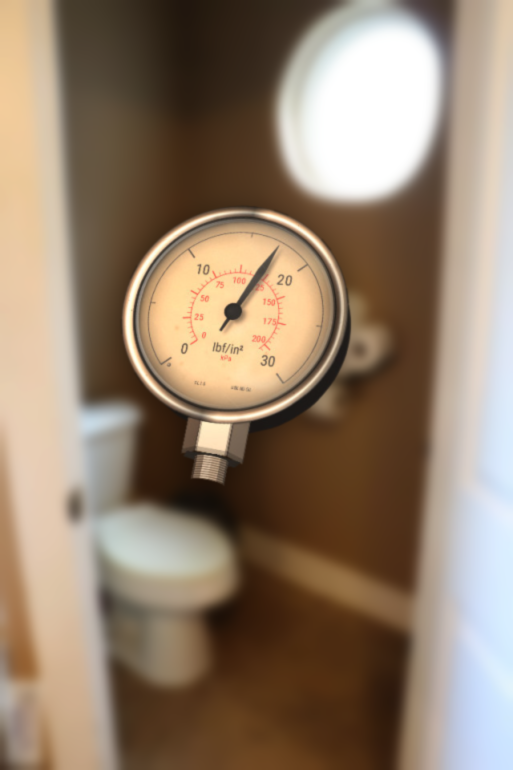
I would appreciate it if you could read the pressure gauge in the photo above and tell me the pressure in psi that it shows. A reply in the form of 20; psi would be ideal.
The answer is 17.5; psi
